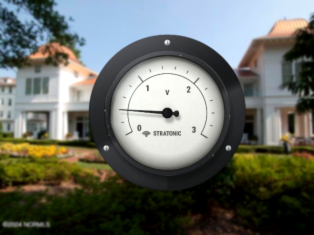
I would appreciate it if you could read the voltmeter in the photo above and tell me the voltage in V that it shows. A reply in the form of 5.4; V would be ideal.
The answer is 0.4; V
